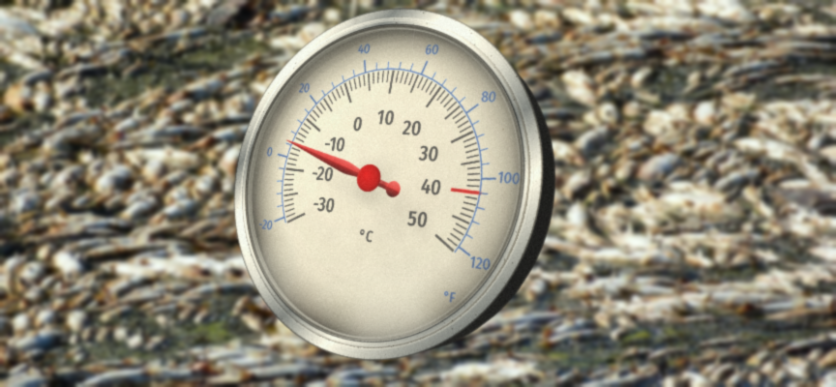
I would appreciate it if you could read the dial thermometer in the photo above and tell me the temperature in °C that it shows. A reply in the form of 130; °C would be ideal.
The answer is -15; °C
